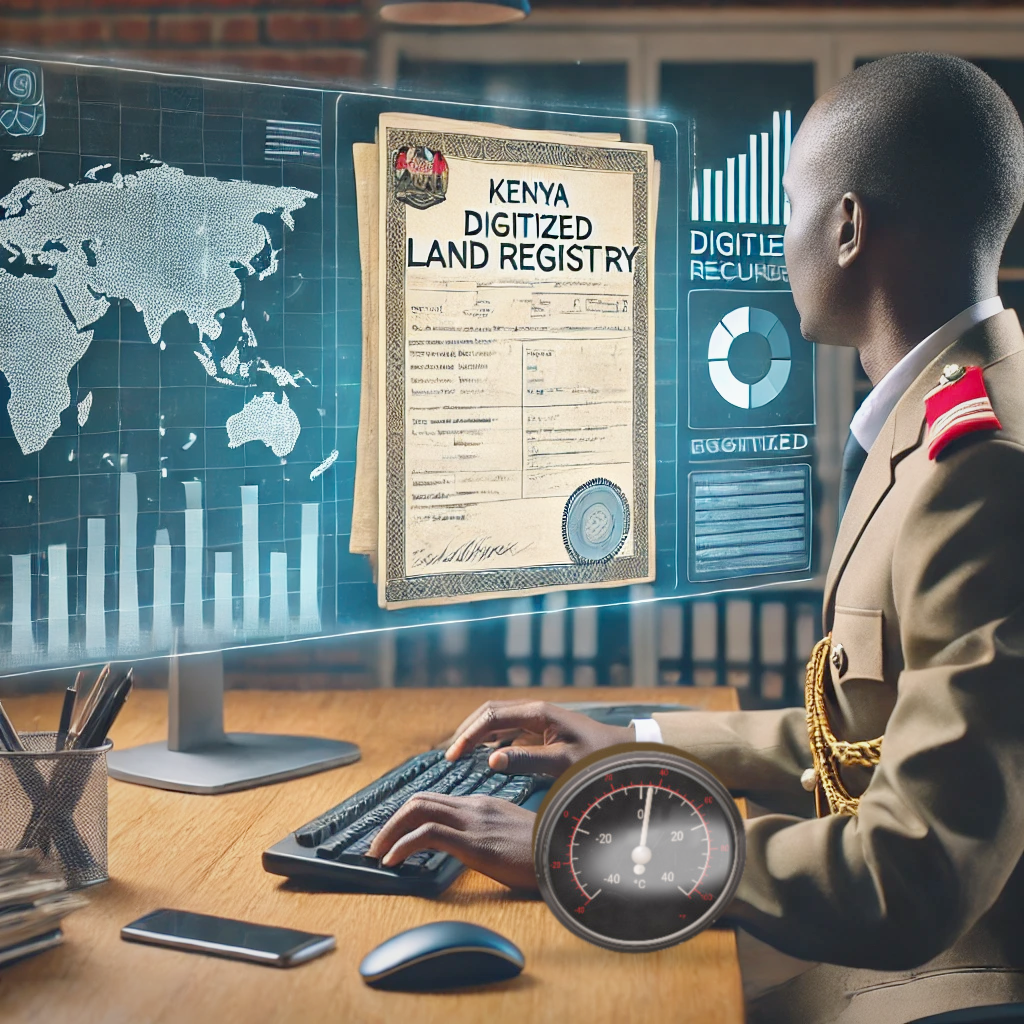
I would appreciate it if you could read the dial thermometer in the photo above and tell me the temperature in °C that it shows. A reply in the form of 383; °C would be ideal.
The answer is 2; °C
